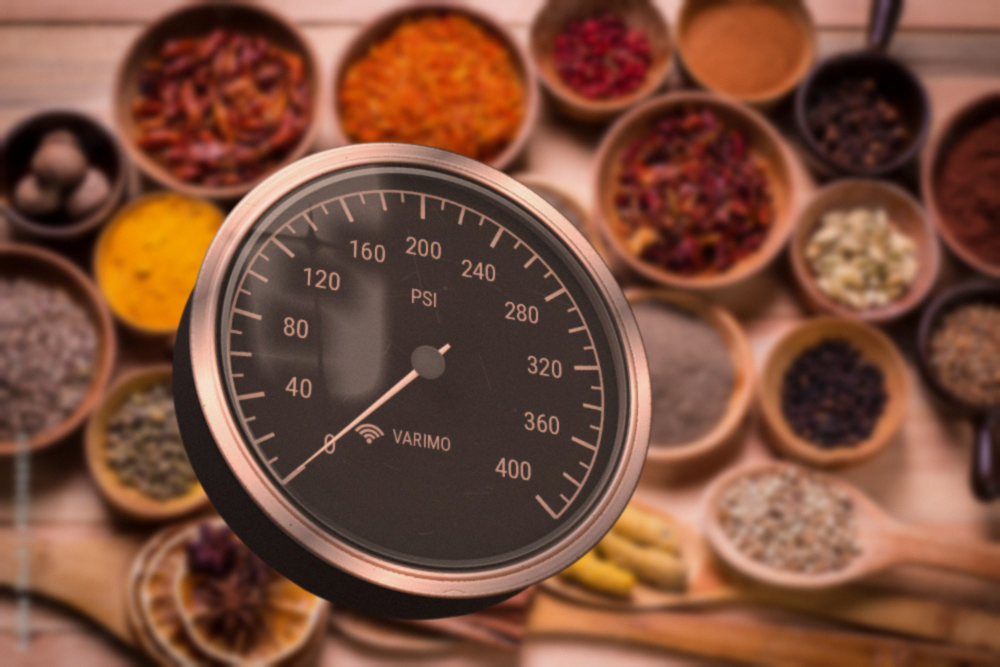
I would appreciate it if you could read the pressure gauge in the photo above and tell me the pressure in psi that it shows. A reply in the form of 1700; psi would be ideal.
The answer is 0; psi
